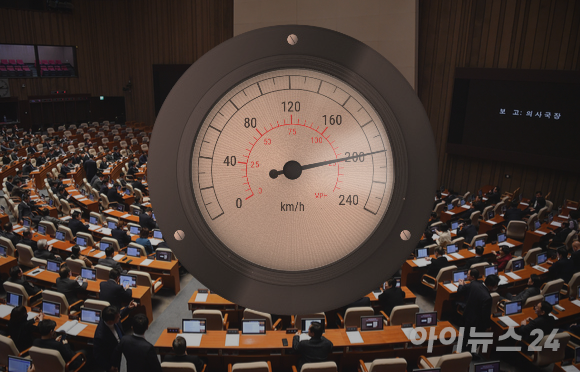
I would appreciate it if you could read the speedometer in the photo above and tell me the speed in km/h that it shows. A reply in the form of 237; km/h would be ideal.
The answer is 200; km/h
